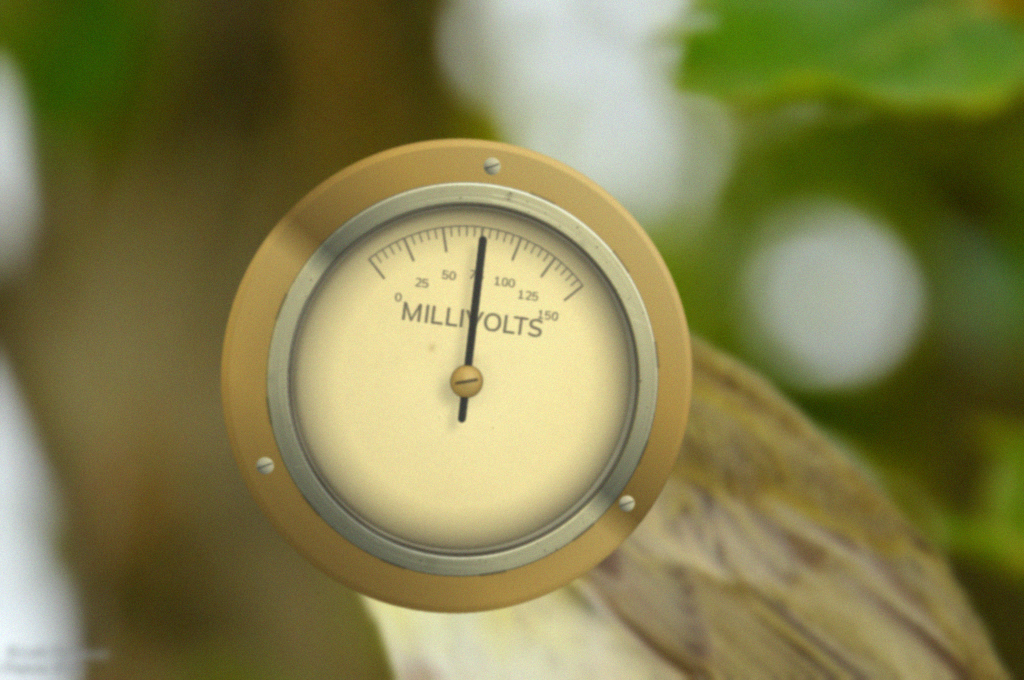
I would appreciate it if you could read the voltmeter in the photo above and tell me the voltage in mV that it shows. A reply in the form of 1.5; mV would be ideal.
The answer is 75; mV
